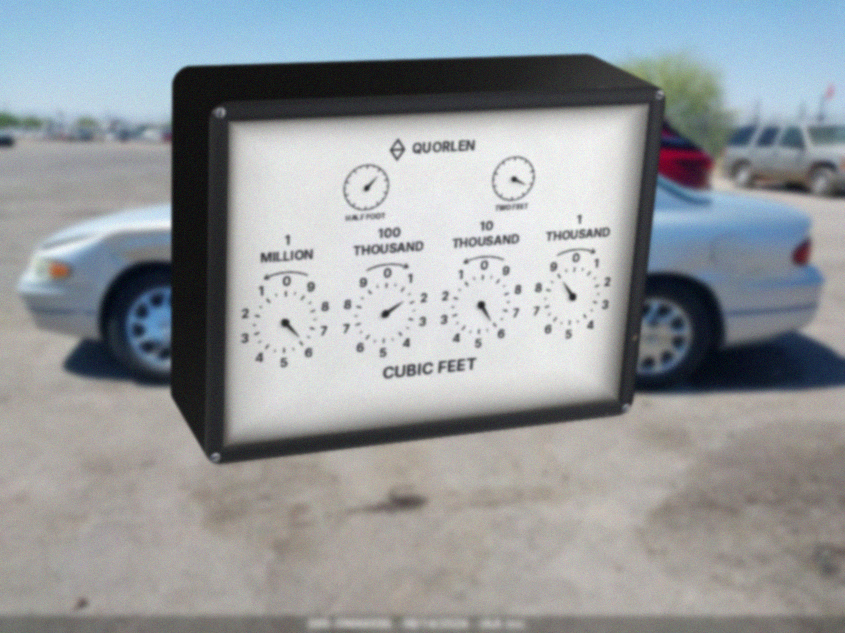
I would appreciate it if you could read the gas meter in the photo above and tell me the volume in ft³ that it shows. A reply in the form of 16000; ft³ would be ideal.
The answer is 615900; ft³
